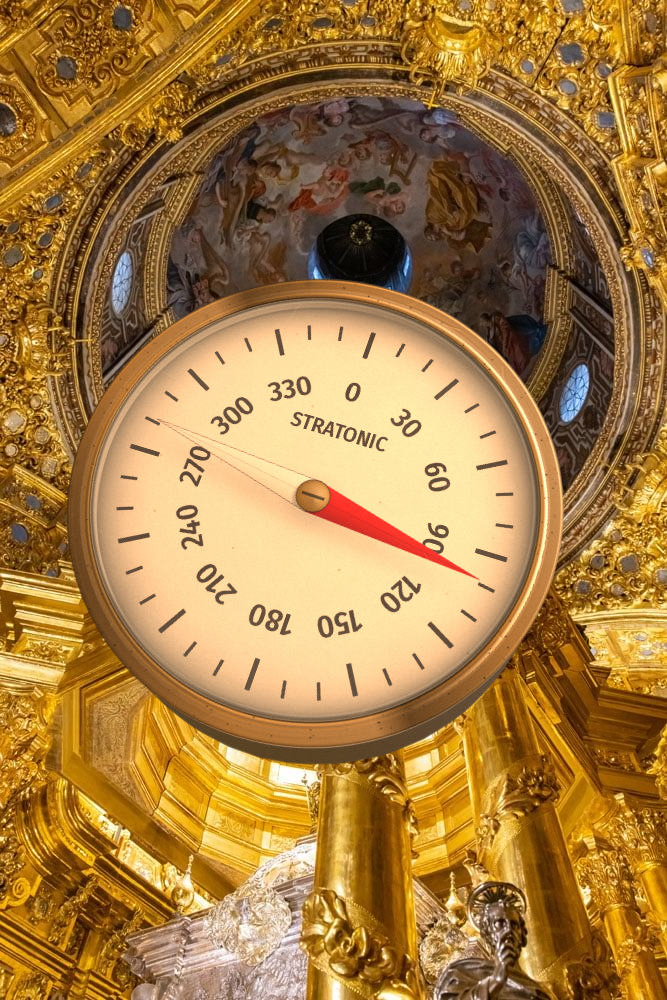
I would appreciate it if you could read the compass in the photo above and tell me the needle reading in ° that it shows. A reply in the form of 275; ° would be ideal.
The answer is 100; °
